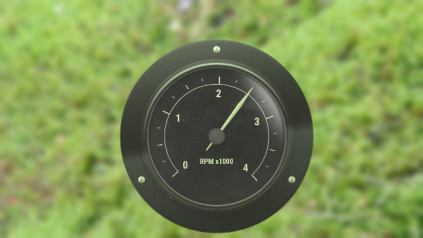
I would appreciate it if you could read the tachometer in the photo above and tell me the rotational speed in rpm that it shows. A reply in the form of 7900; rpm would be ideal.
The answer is 2500; rpm
